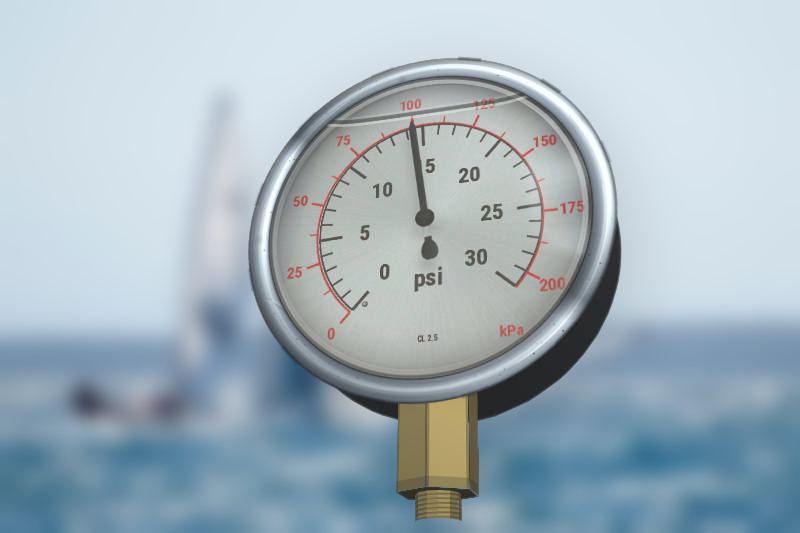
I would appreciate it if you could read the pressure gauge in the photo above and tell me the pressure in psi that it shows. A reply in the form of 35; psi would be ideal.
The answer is 14.5; psi
